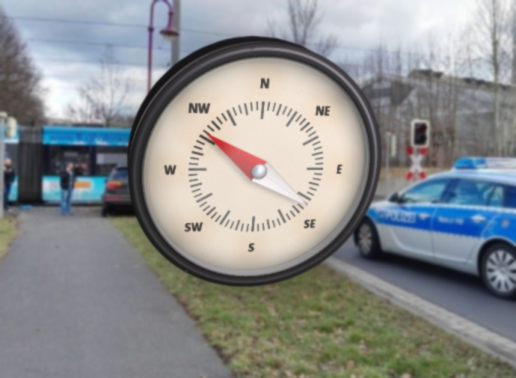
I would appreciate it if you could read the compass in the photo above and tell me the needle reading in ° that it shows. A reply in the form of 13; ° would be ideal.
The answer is 305; °
